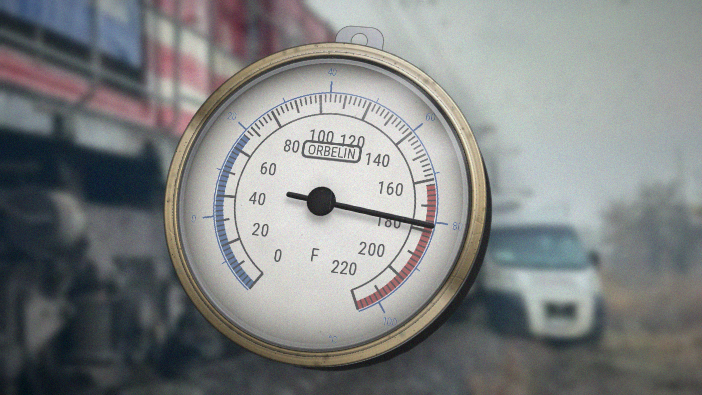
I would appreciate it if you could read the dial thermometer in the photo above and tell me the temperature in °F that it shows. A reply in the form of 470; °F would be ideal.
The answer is 178; °F
